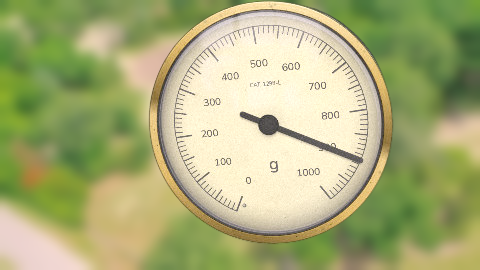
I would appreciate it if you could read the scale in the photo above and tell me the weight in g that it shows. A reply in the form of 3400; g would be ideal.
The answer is 900; g
